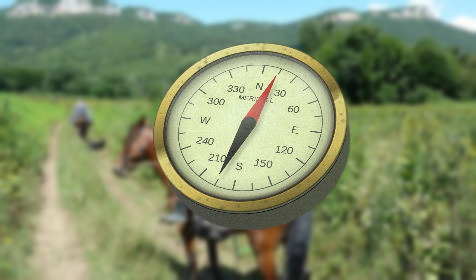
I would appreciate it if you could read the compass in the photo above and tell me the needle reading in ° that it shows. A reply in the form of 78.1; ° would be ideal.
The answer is 15; °
